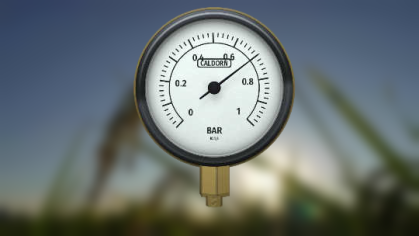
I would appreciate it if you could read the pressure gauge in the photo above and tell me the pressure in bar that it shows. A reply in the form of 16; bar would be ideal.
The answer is 0.7; bar
